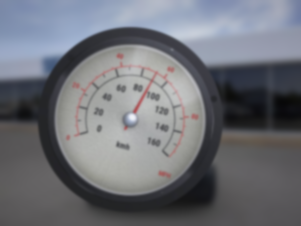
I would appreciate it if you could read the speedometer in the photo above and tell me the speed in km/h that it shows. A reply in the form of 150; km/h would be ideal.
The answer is 90; km/h
